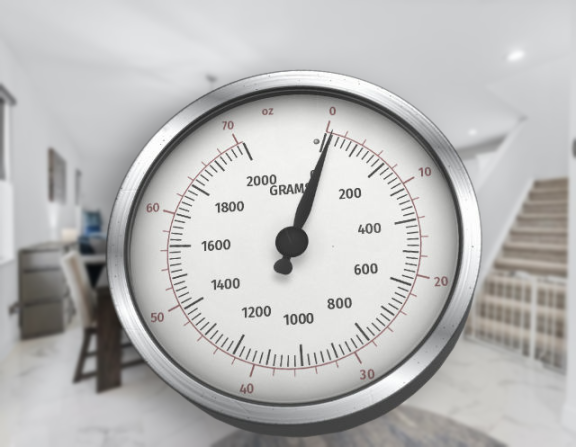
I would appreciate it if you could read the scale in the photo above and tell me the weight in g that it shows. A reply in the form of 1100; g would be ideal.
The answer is 20; g
